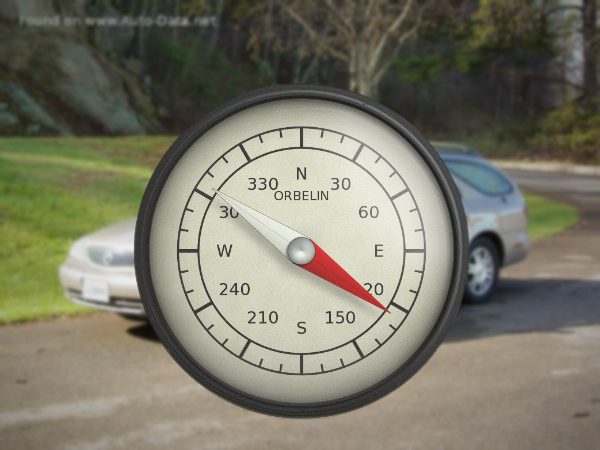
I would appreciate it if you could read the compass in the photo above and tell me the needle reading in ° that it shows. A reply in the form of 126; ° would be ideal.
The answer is 125; °
